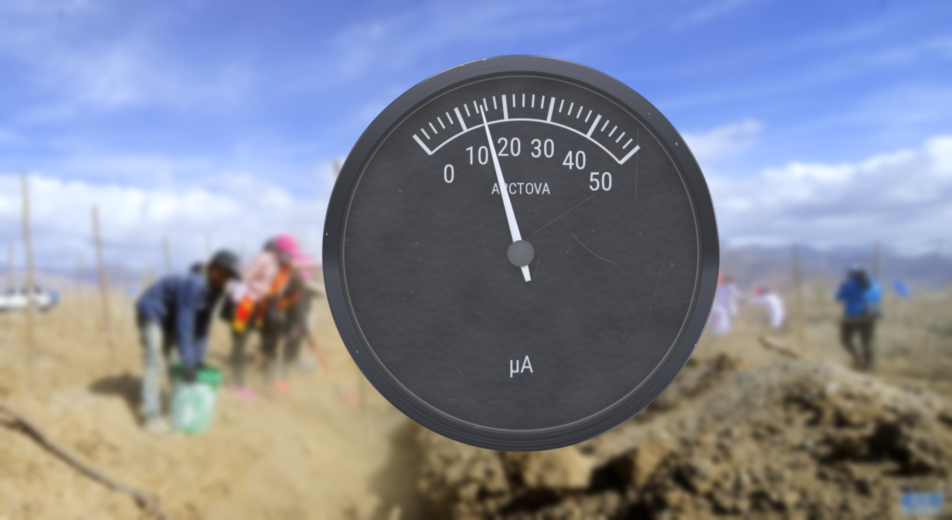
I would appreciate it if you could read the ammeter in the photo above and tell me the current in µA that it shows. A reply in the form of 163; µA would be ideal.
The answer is 15; µA
